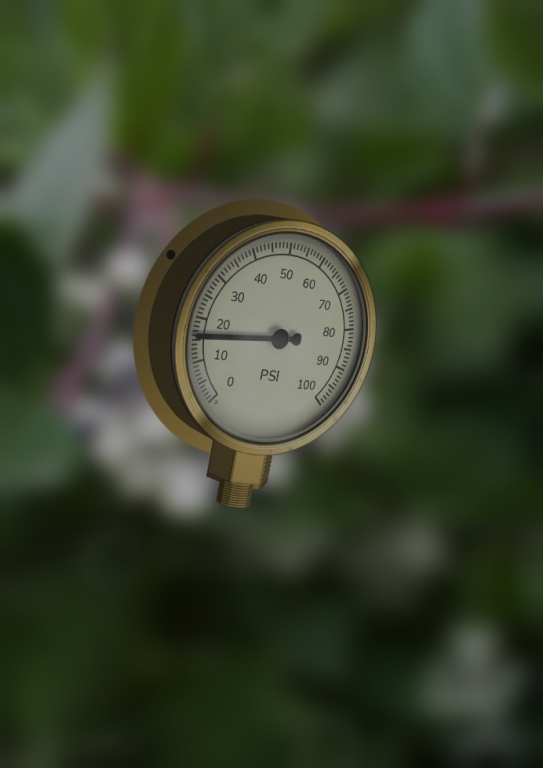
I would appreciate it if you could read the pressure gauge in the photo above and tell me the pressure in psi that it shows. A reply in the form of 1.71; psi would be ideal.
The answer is 16; psi
